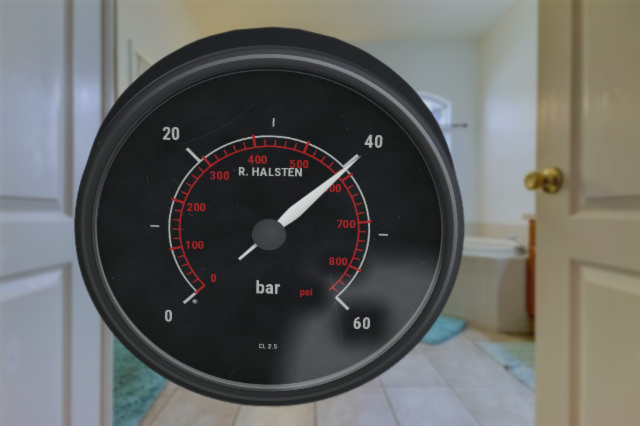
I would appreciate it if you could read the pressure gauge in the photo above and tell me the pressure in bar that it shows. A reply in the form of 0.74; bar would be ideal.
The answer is 40; bar
